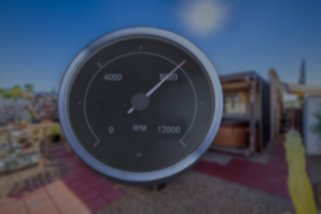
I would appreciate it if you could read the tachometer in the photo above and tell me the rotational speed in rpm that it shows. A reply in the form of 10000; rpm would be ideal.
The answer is 8000; rpm
